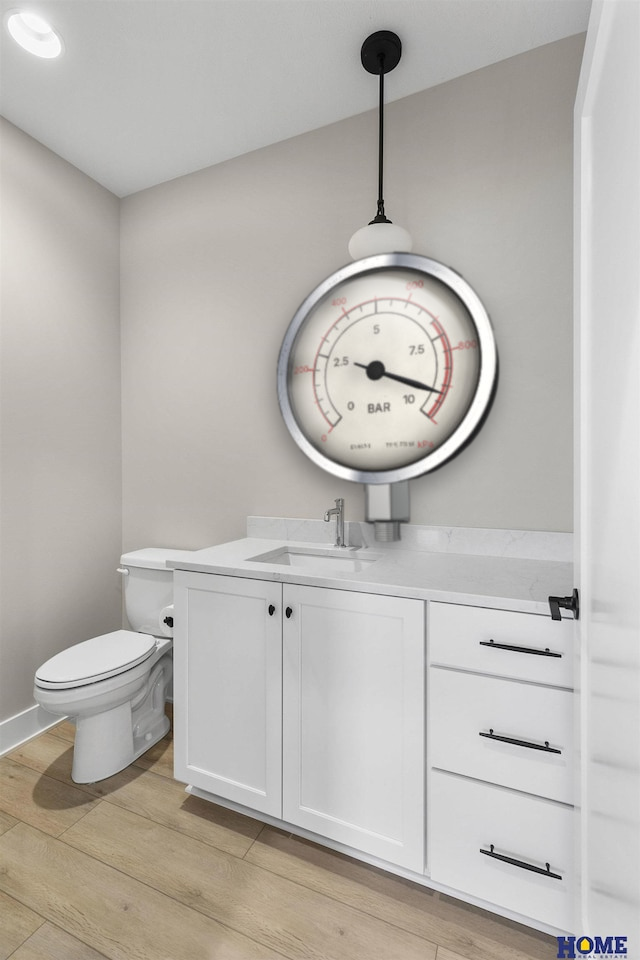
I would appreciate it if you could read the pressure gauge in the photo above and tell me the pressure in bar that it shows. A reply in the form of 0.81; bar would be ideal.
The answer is 9.25; bar
